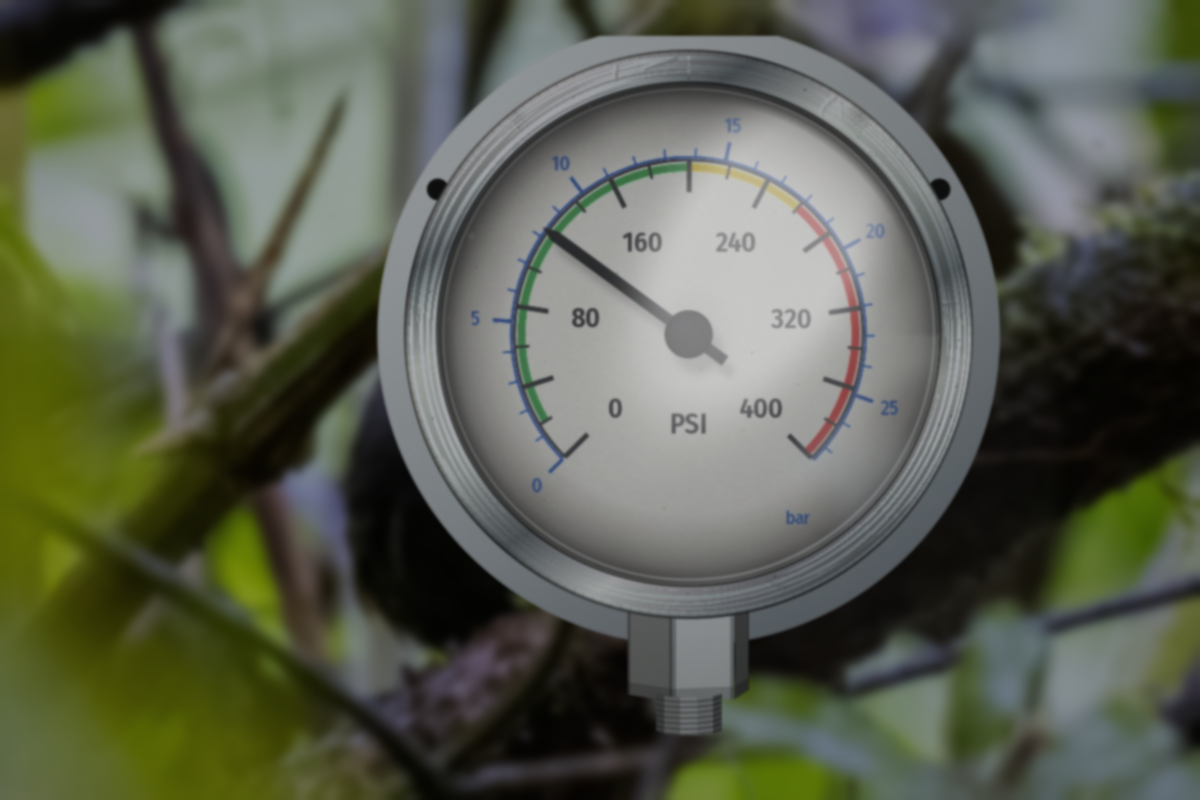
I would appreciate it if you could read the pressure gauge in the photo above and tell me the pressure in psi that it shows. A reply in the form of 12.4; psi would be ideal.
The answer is 120; psi
